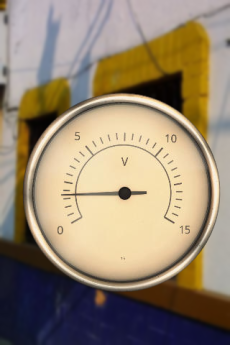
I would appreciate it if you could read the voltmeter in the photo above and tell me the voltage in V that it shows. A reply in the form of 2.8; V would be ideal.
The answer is 1.75; V
